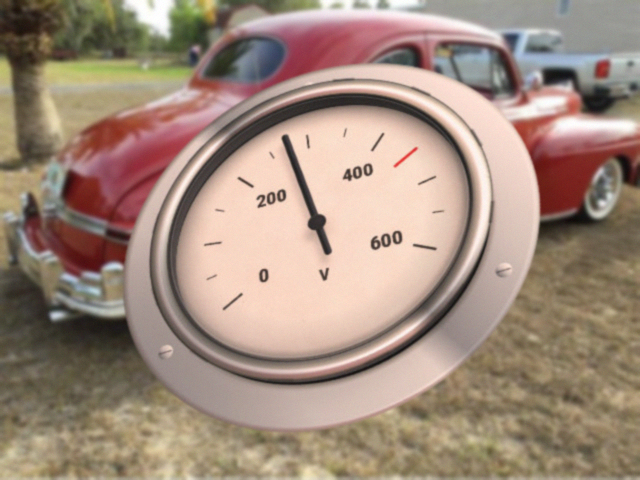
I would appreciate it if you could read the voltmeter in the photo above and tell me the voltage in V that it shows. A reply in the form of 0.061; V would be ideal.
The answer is 275; V
